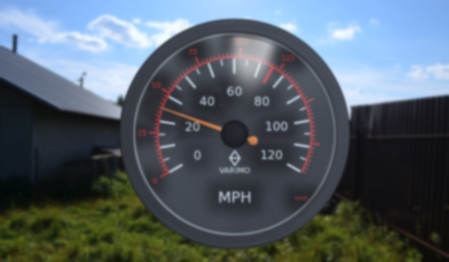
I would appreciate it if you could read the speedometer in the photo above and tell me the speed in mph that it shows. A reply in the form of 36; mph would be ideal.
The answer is 25; mph
